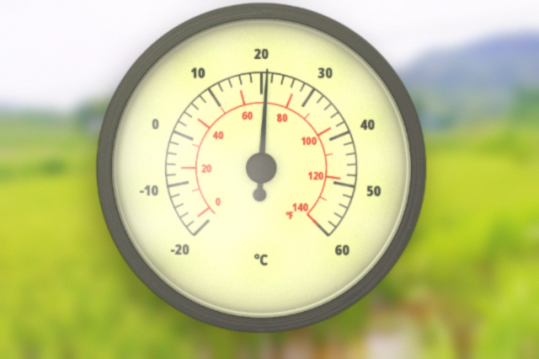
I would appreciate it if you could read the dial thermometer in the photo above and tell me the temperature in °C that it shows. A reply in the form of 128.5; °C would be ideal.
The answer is 21; °C
